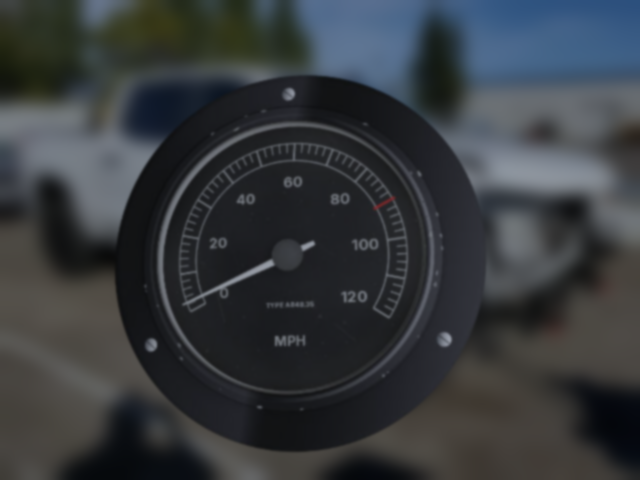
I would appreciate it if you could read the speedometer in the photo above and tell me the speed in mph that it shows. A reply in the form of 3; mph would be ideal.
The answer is 2; mph
